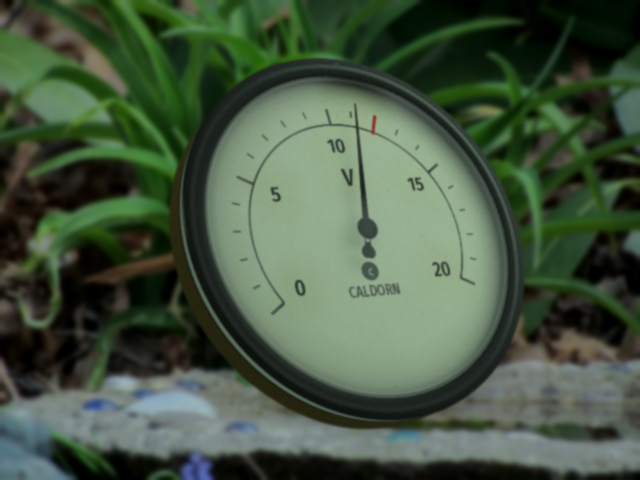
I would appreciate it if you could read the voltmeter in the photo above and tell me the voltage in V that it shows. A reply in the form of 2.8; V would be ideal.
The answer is 11; V
